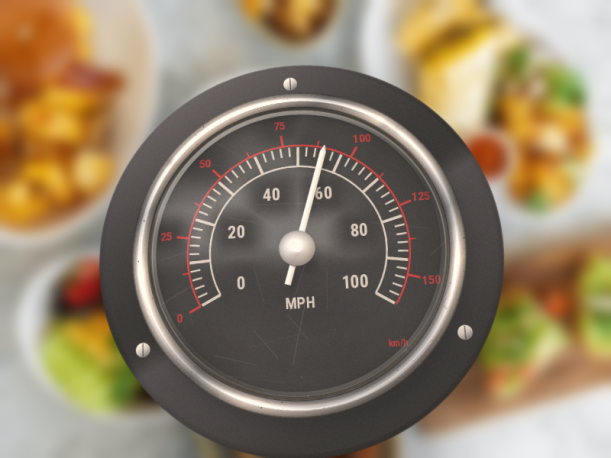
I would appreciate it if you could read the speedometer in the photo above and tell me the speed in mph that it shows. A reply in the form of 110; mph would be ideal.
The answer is 56; mph
